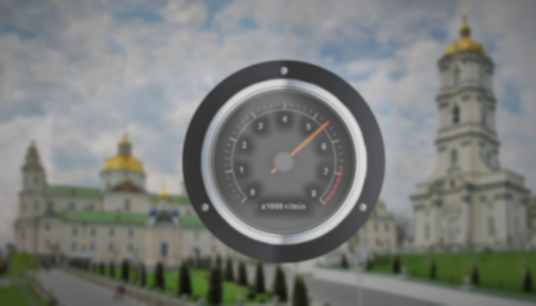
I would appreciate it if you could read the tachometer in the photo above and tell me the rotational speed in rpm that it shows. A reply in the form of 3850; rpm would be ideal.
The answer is 5400; rpm
